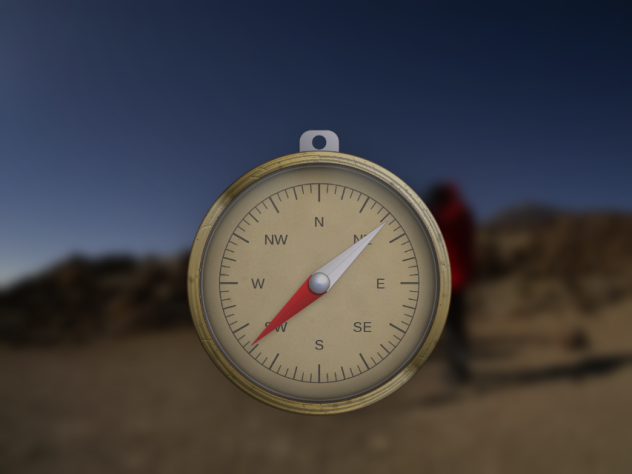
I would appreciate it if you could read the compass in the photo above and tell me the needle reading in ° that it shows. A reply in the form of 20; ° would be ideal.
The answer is 227.5; °
